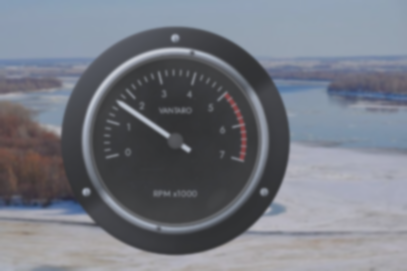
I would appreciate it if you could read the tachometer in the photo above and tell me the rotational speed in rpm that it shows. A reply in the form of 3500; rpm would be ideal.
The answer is 1600; rpm
